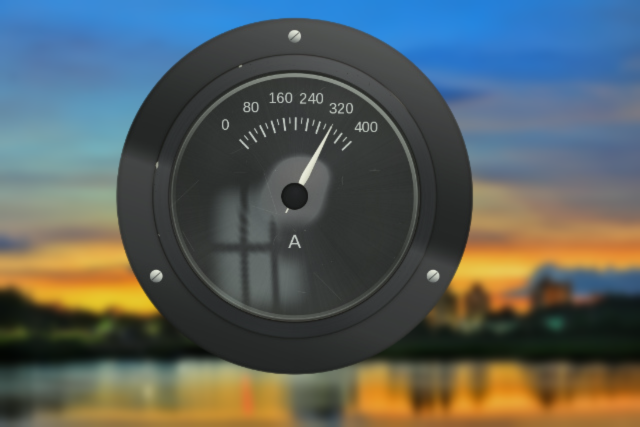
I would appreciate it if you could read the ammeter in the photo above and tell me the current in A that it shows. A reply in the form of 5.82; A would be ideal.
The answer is 320; A
